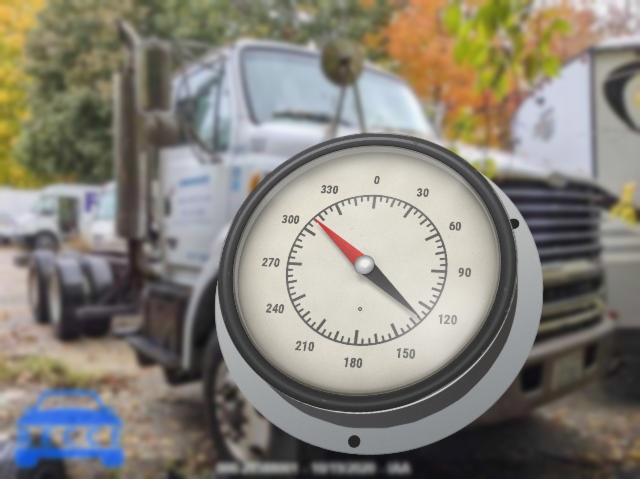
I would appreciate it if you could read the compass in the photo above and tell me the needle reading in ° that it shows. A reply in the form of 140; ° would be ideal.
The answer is 310; °
